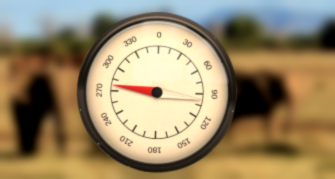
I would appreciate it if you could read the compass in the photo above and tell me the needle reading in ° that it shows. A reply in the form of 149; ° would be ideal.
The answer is 277.5; °
